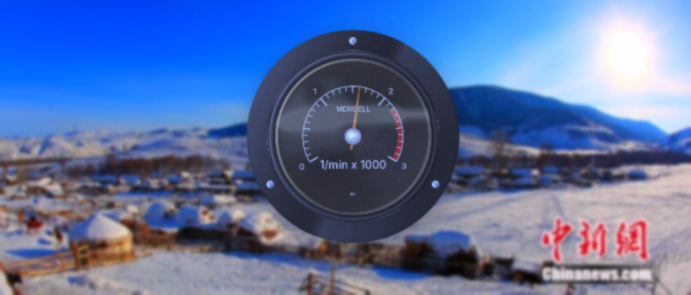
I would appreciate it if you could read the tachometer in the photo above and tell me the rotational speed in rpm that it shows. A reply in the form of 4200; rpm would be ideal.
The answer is 1600; rpm
